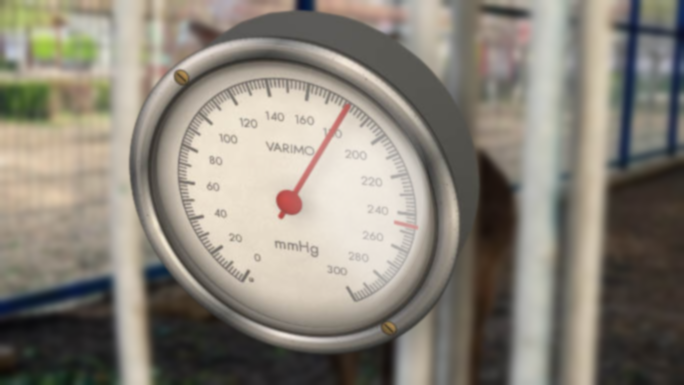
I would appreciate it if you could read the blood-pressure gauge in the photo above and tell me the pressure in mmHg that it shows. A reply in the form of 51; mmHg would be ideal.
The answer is 180; mmHg
